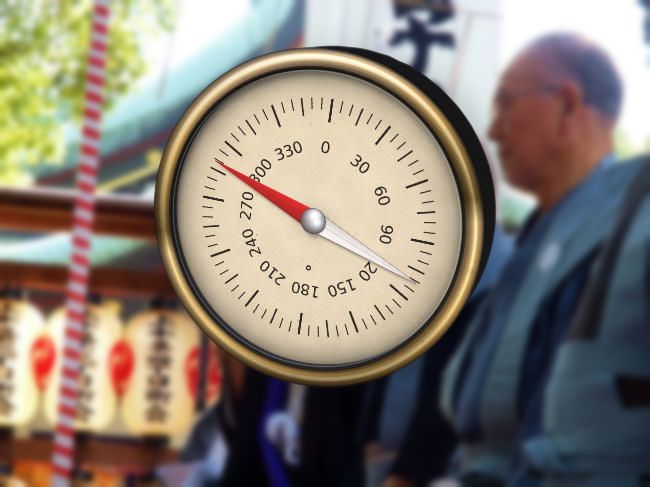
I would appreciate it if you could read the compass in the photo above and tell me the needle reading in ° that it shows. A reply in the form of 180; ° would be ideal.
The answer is 290; °
